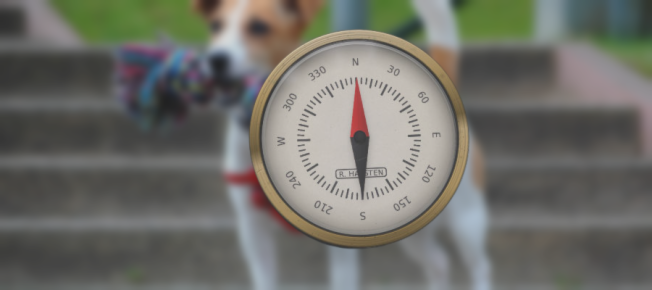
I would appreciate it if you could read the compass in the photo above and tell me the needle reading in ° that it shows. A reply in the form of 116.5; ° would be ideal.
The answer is 0; °
